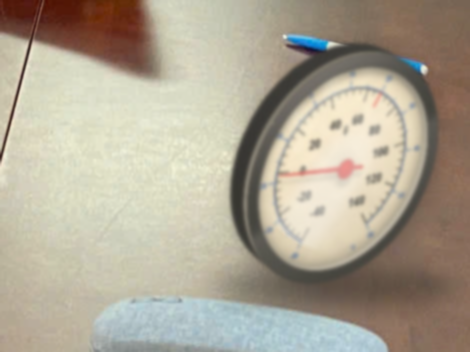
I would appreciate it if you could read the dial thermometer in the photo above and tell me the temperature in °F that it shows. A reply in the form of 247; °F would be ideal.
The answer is 0; °F
